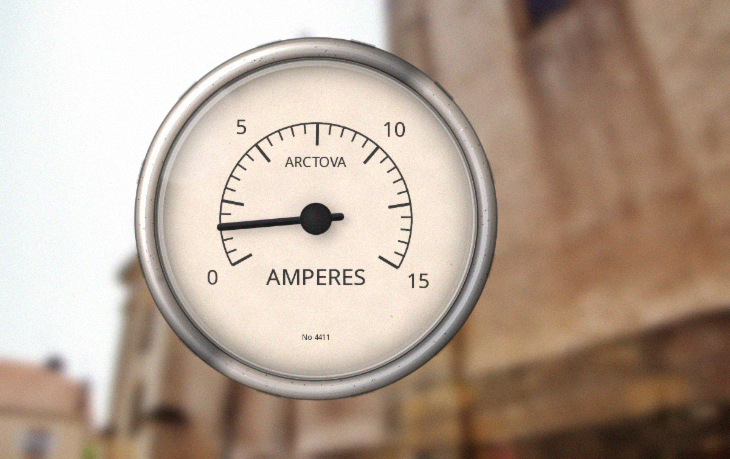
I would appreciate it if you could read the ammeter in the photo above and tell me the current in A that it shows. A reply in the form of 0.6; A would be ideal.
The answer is 1.5; A
